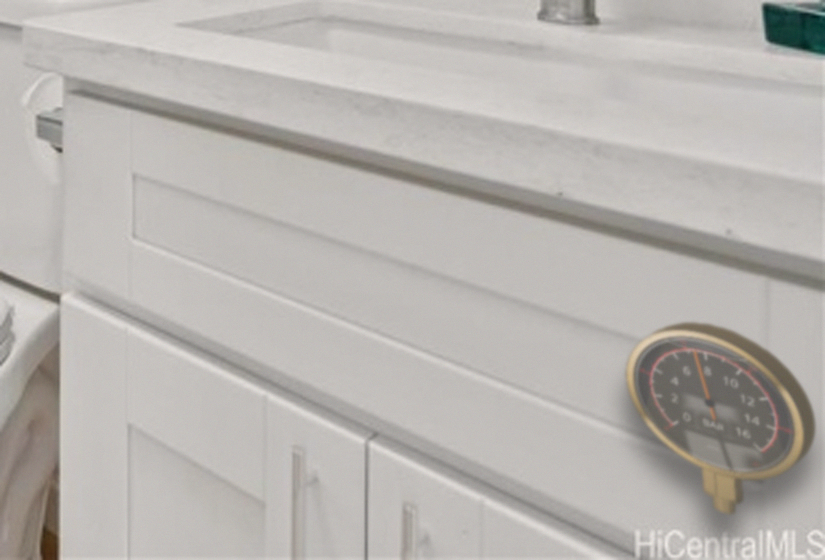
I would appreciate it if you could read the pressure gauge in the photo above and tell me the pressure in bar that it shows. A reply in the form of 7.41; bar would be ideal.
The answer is 7.5; bar
